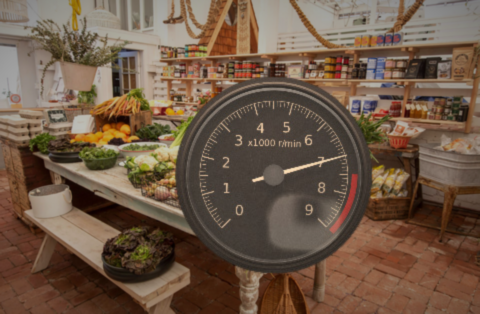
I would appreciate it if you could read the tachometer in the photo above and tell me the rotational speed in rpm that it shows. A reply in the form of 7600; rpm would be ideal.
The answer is 7000; rpm
